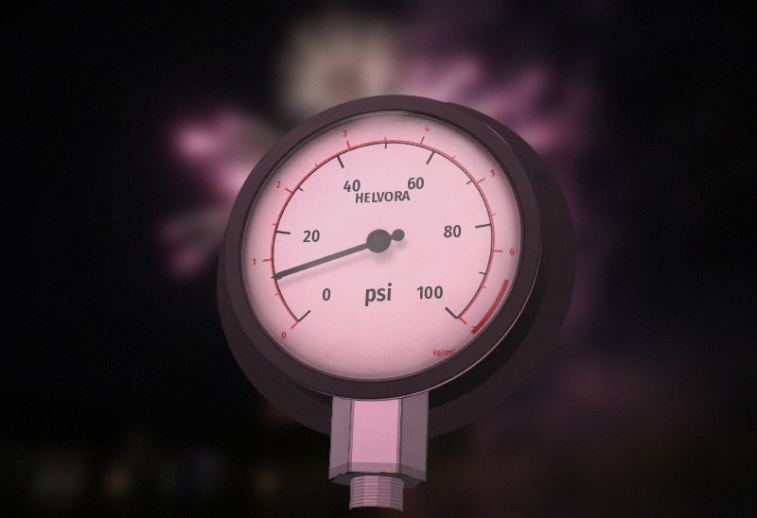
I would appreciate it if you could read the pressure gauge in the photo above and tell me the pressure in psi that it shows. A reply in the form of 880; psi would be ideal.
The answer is 10; psi
